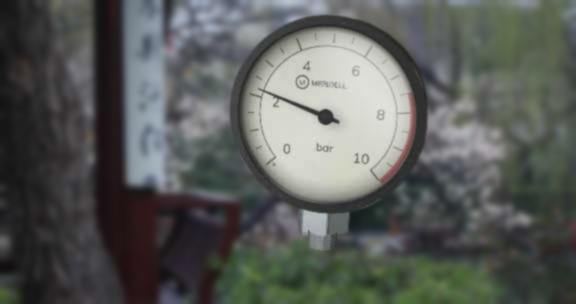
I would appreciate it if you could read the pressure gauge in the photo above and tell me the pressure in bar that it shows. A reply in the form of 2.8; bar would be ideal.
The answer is 2.25; bar
